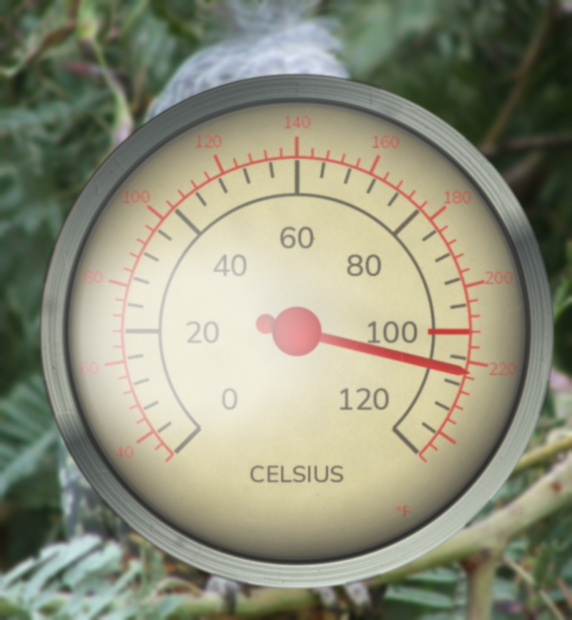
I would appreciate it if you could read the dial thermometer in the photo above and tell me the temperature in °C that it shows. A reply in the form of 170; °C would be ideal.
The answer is 106; °C
